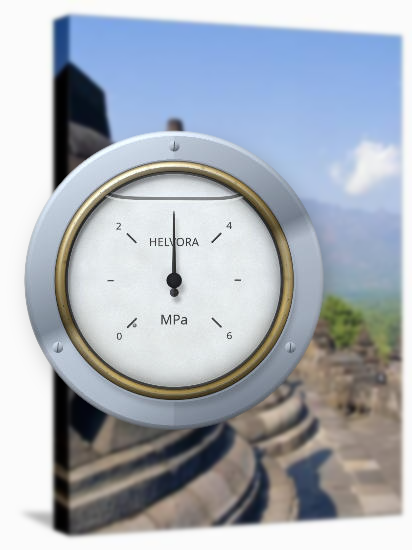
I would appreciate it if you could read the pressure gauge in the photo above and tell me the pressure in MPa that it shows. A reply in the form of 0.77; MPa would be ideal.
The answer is 3; MPa
